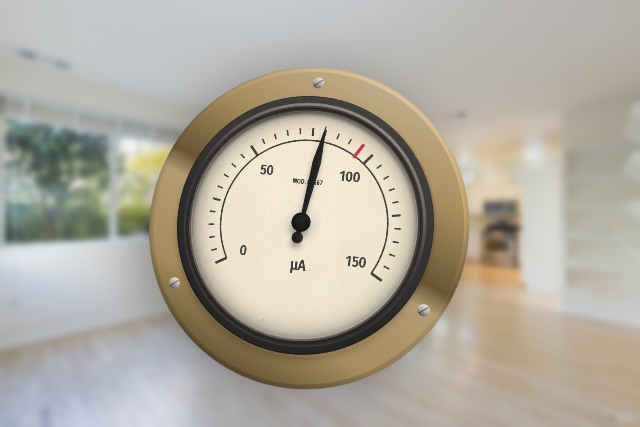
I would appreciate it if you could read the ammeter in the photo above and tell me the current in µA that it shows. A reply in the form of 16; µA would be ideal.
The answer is 80; µA
